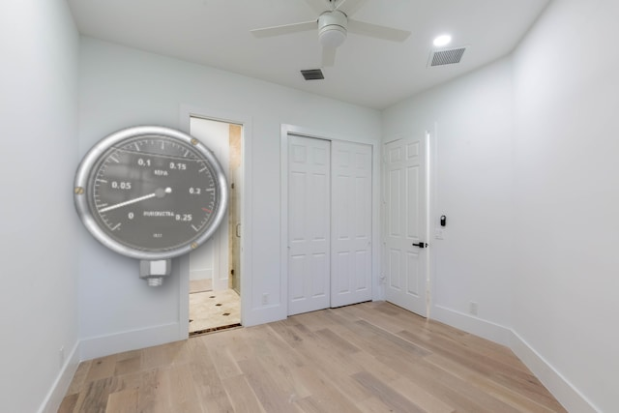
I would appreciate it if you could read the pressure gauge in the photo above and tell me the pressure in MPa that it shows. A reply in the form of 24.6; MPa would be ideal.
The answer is 0.02; MPa
